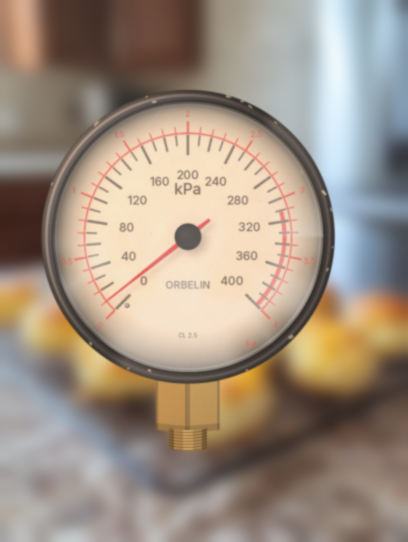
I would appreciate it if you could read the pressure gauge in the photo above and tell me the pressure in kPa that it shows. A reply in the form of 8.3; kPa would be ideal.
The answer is 10; kPa
